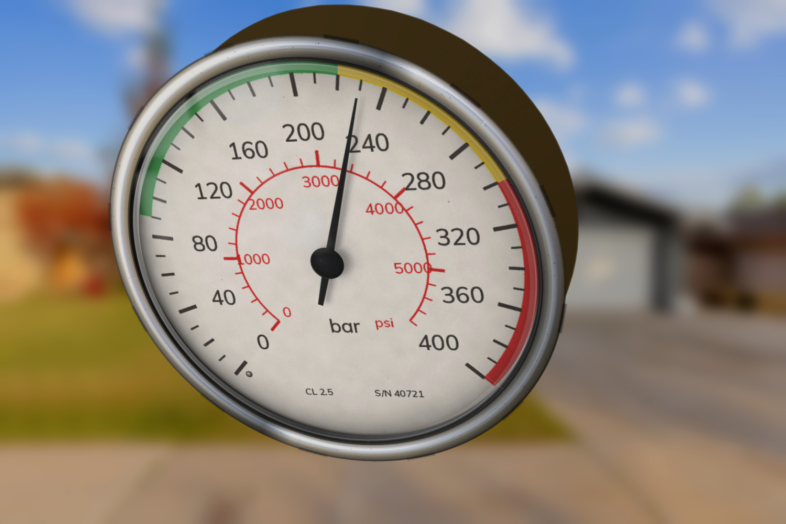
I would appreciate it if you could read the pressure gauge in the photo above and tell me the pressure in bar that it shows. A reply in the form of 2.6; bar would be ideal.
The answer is 230; bar
